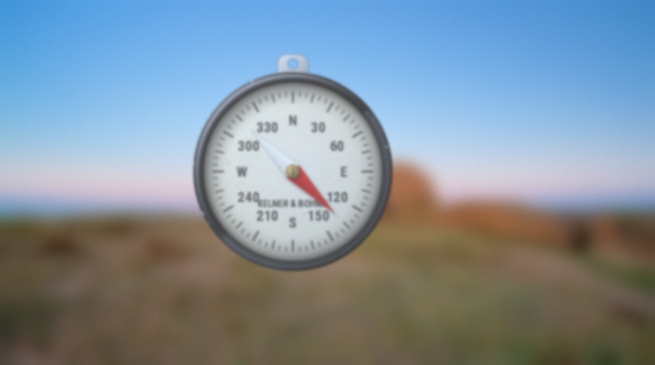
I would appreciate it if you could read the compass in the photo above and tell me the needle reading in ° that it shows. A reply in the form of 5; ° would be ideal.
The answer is 135; °
